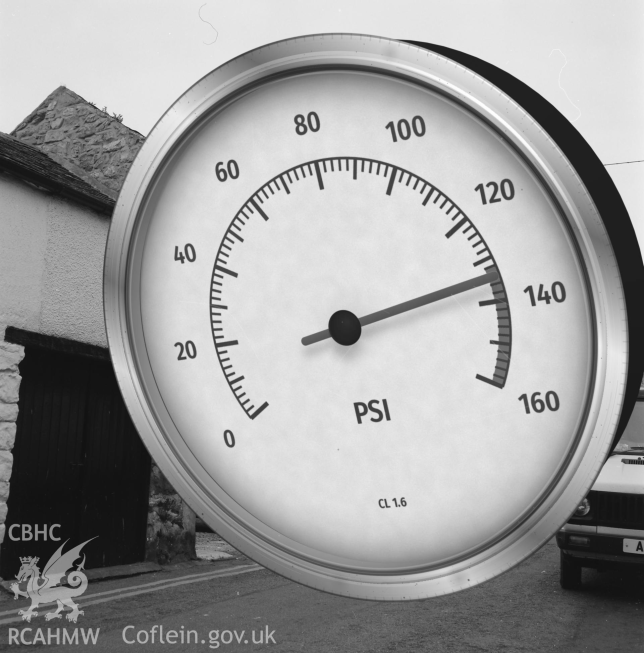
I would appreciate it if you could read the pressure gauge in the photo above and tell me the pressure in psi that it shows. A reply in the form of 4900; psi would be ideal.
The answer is 134; psi
